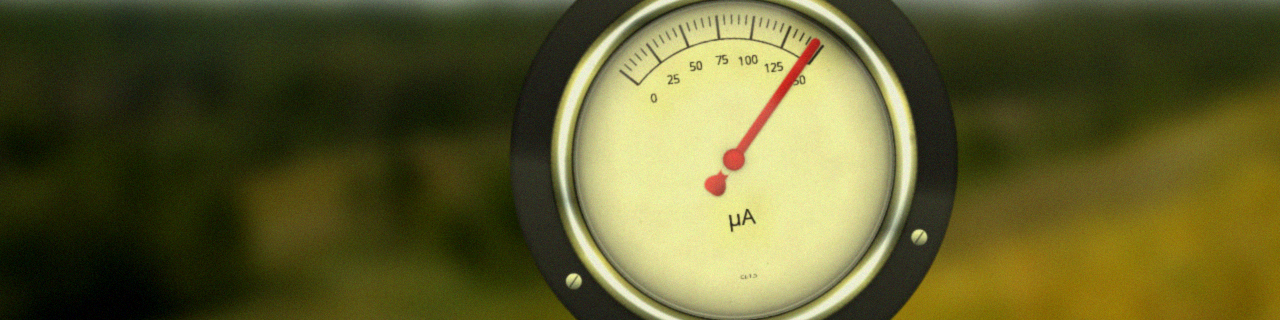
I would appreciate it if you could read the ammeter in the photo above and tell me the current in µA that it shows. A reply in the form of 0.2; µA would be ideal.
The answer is 145; µA
